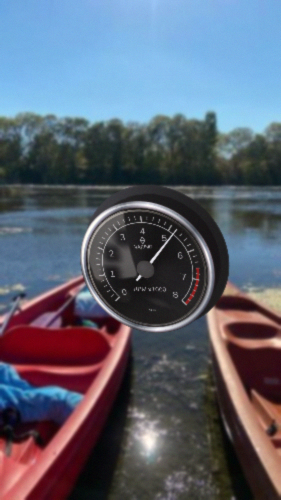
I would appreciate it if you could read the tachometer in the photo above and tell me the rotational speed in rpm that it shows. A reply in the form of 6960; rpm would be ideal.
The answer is 5200; rpm
